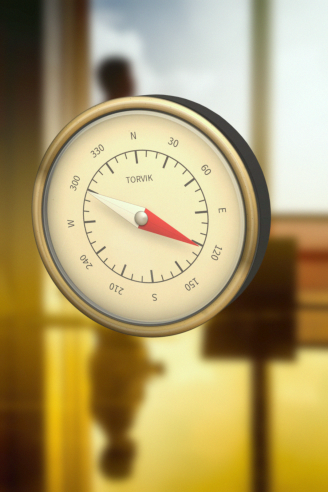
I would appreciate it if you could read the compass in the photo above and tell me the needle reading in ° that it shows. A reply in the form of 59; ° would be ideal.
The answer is 120; °
